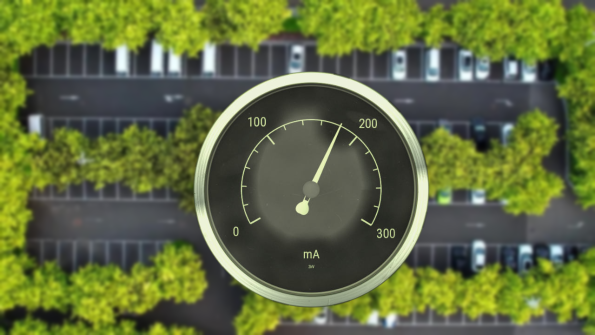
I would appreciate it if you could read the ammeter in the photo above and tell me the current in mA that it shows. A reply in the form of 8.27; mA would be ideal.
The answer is 180; mA
